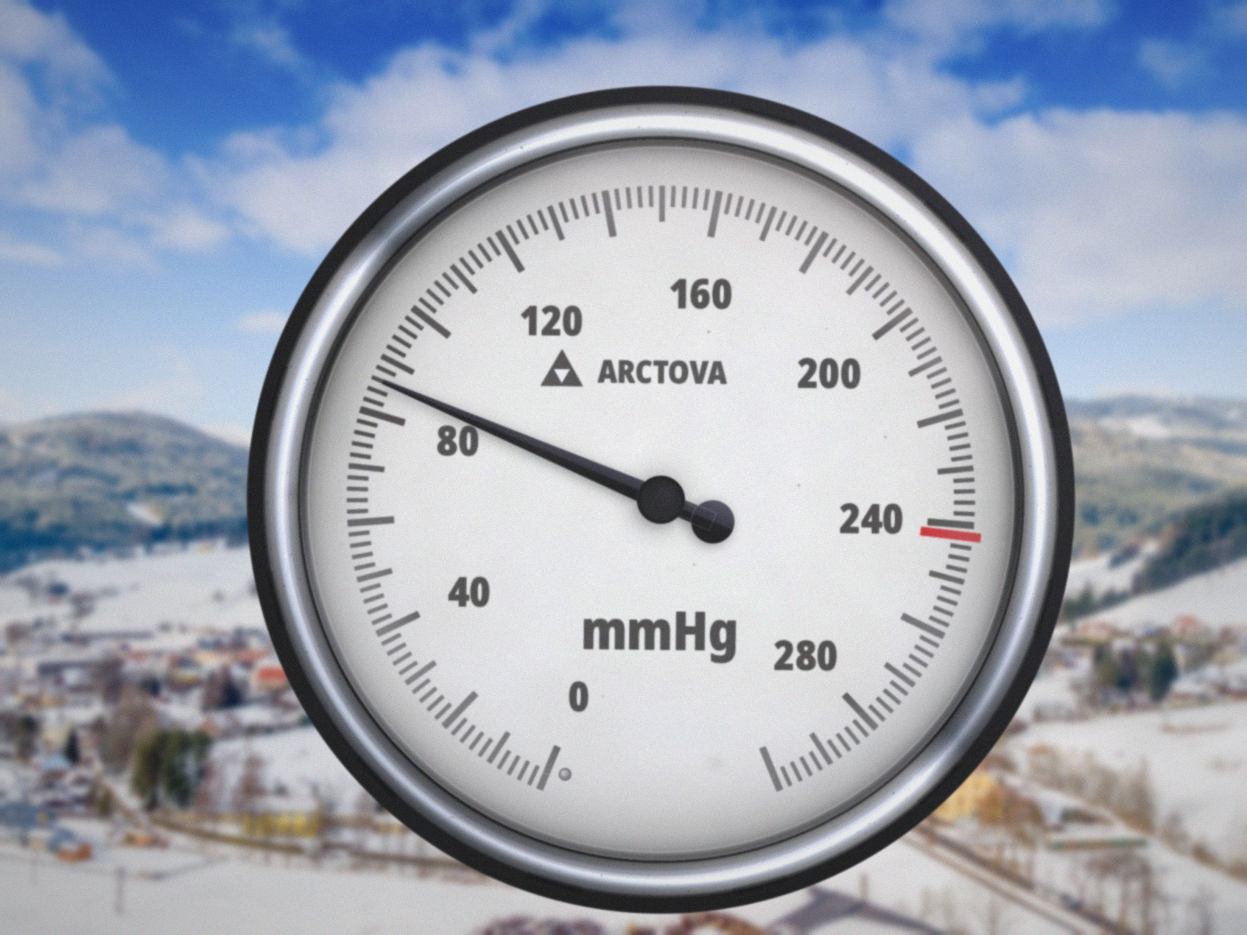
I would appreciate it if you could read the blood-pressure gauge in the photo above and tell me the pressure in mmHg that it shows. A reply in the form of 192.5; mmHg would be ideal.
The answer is 86; mmHg
